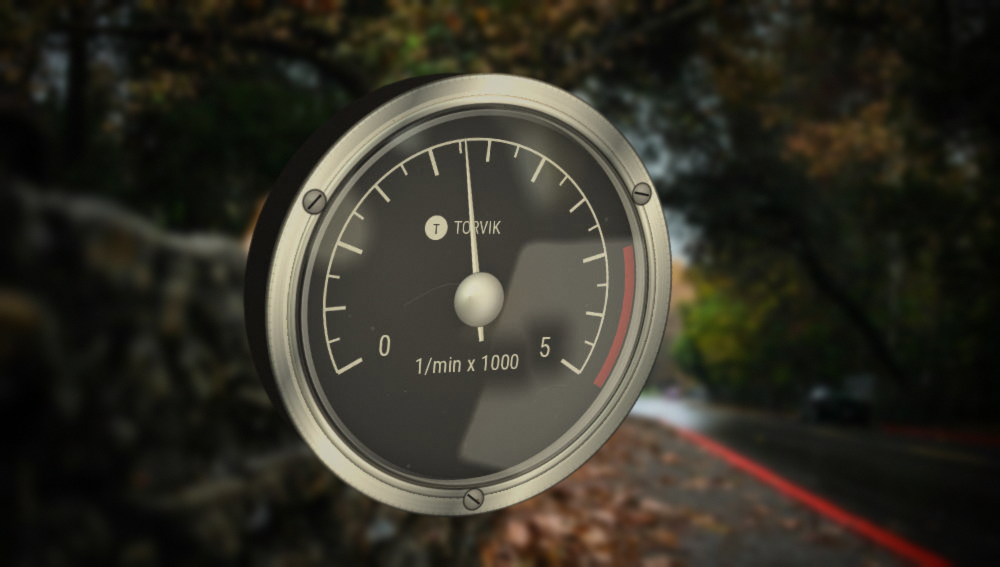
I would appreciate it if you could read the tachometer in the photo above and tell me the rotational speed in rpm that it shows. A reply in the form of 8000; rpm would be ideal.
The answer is 2250; rpm
